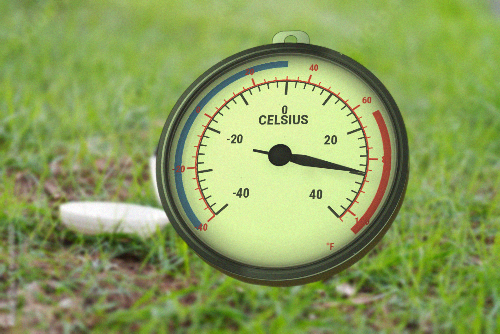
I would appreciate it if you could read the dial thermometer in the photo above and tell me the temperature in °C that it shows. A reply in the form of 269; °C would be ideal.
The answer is 30; °C
